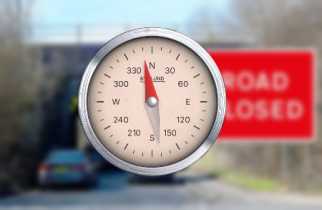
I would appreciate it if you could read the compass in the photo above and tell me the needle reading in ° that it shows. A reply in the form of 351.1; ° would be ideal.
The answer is 350; °
